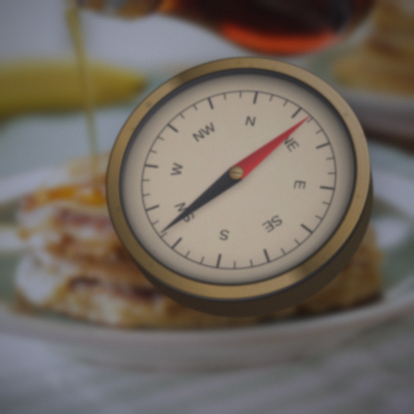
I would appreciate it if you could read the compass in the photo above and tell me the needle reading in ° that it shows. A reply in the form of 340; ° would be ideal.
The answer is 40; °
